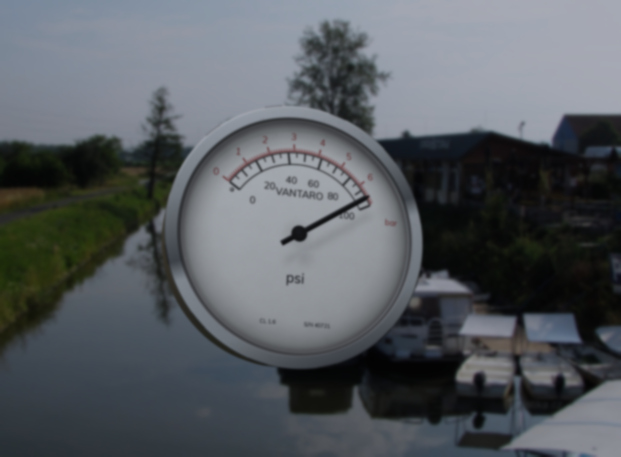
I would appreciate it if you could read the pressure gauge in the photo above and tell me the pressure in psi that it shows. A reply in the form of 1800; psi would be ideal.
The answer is 95; psi
